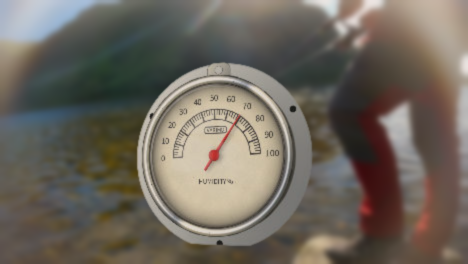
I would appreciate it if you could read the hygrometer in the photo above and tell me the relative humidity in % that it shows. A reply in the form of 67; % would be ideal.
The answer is 70; %
